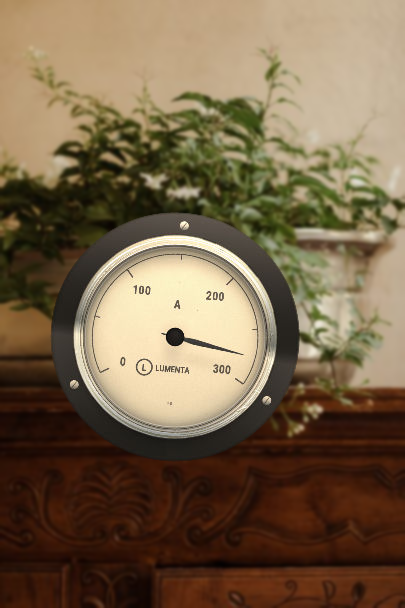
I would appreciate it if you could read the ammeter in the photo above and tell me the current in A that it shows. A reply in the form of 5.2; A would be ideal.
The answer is 275; A
